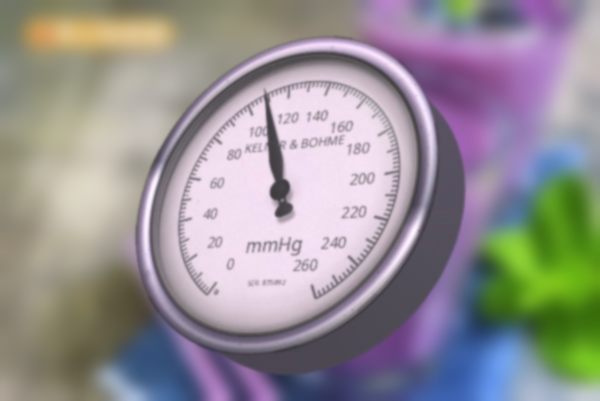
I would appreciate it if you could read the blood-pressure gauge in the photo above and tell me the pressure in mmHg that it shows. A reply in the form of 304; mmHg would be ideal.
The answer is 110; mmHg
